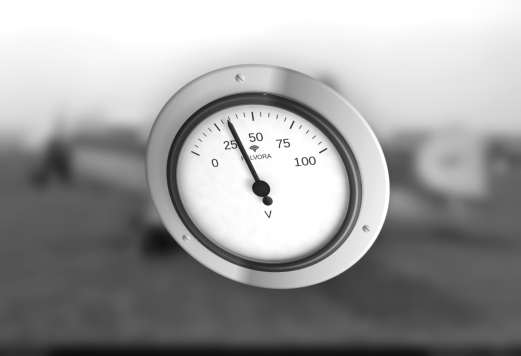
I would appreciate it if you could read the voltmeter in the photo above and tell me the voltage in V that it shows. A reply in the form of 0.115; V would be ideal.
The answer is 35; V
